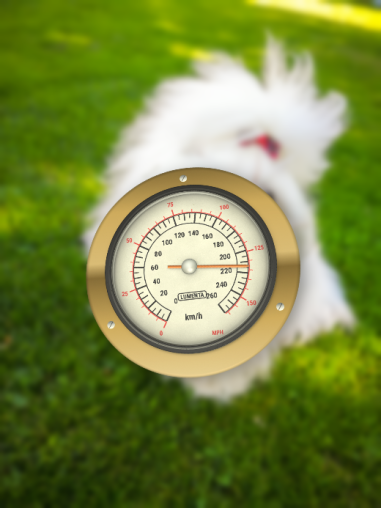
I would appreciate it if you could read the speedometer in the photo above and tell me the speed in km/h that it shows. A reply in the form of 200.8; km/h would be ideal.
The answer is 215; km/h
